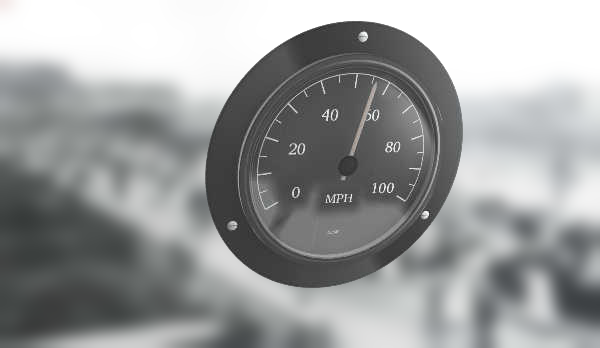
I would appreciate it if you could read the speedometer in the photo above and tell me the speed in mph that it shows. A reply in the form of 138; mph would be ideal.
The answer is 55; mph
